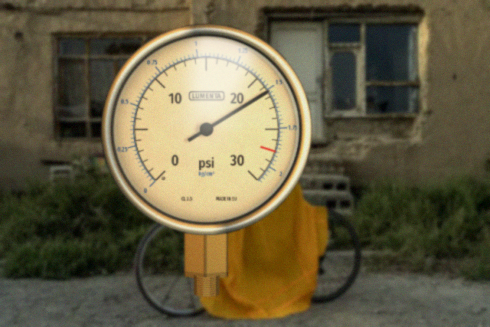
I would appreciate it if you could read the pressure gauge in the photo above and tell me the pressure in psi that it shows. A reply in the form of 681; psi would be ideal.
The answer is 21.5; psi
